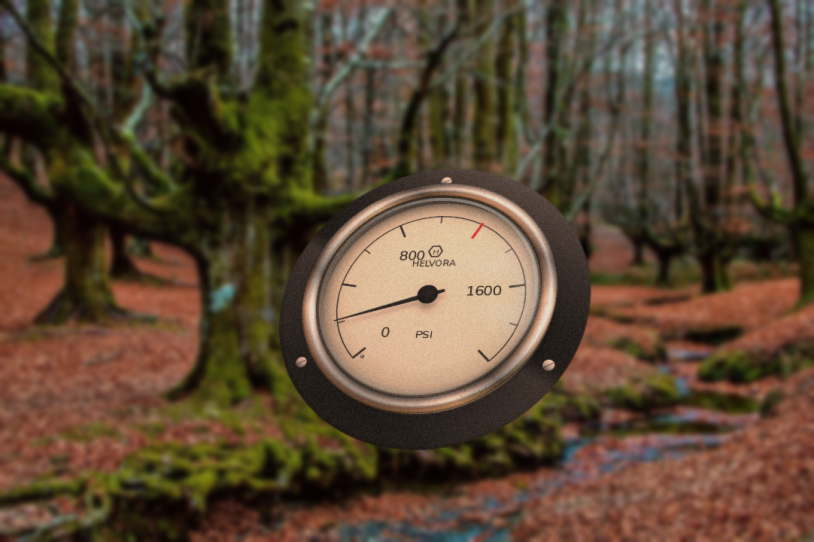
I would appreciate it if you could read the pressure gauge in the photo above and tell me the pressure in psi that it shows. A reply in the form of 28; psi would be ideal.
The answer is 200; psi
